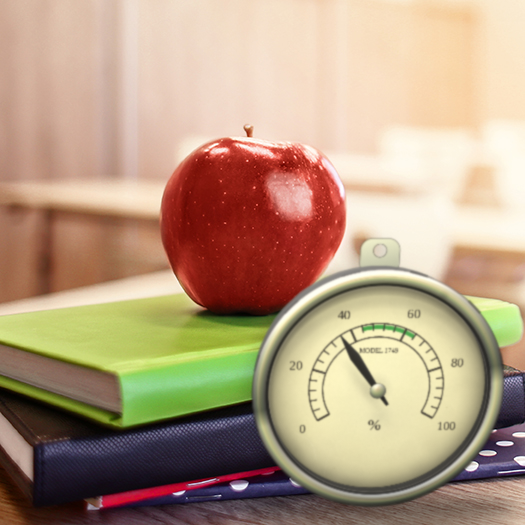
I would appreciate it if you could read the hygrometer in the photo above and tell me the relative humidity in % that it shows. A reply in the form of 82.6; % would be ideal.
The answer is 36; %
